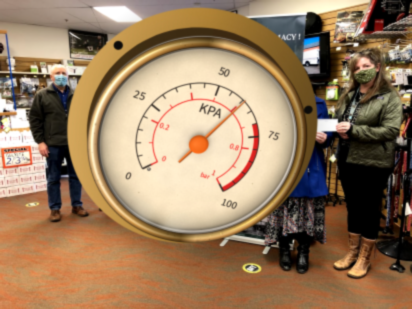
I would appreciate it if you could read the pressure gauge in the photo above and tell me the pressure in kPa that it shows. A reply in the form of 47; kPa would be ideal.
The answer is 60; kPa
